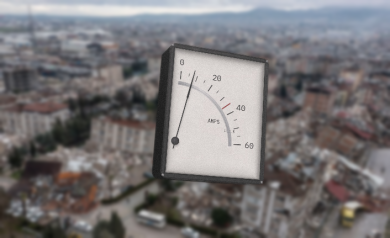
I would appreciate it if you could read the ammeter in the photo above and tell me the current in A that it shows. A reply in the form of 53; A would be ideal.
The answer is 7.5; A
